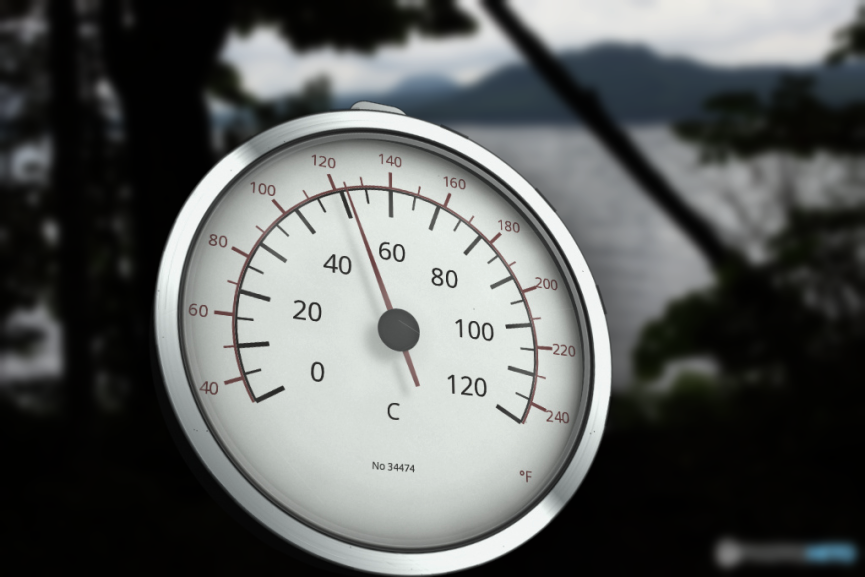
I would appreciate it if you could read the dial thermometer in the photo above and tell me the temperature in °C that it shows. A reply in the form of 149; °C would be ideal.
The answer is 50; °C
